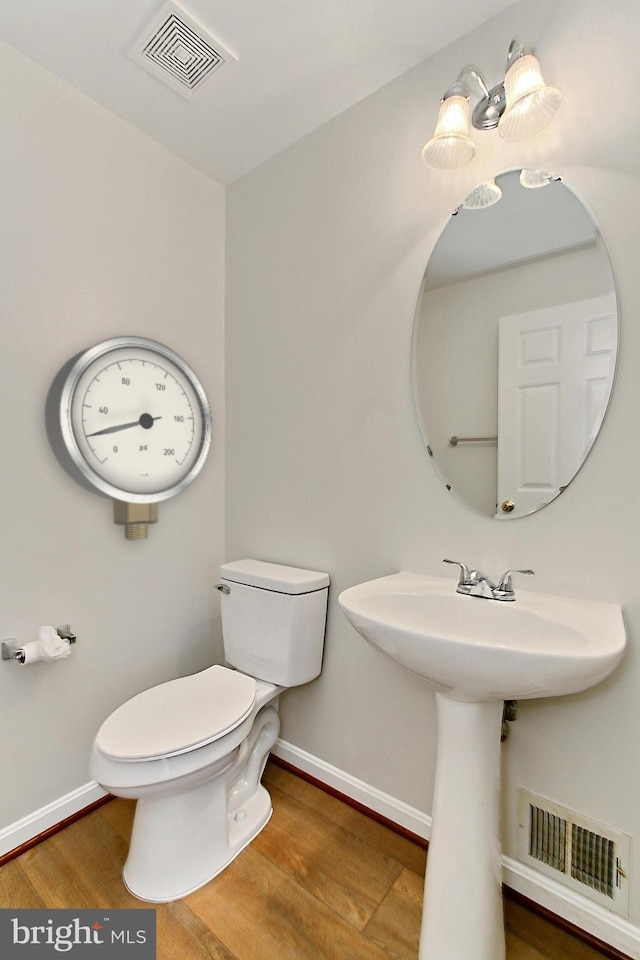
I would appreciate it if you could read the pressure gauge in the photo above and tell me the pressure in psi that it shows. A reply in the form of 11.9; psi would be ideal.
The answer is 20; psi
